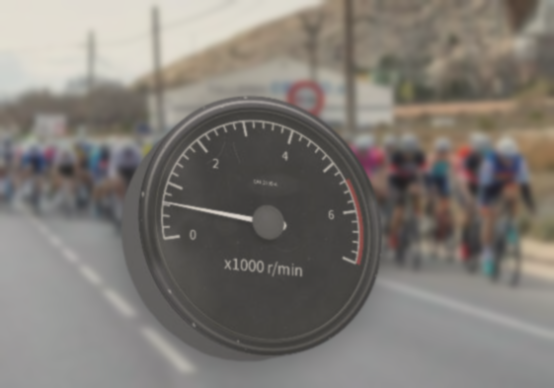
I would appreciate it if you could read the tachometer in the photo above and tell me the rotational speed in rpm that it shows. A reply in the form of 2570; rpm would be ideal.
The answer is 600; rpm
